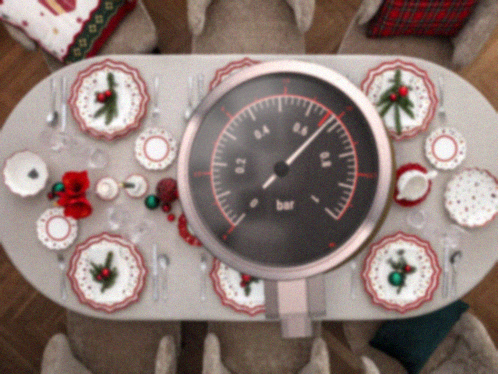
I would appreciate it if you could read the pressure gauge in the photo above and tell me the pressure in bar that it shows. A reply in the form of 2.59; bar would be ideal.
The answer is 0.68; bar
